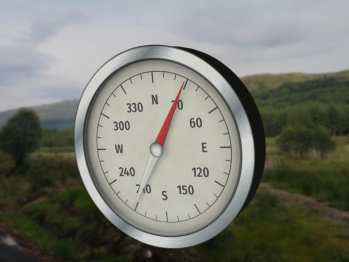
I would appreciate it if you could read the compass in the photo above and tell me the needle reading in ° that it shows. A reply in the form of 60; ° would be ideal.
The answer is 30; °
